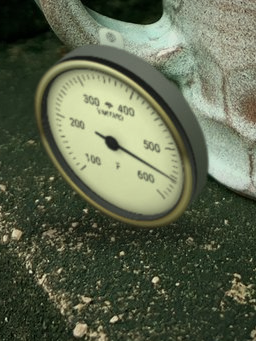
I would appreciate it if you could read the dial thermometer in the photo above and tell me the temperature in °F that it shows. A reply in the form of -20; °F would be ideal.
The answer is 550; °F
